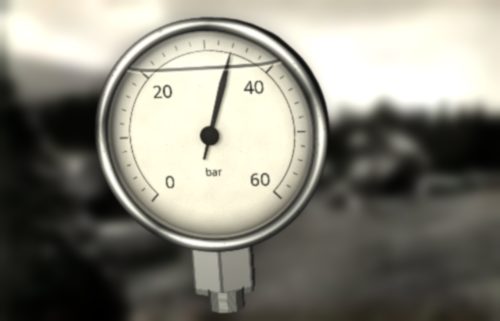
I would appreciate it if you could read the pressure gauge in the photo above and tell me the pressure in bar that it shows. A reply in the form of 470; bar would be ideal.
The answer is 34; bar
